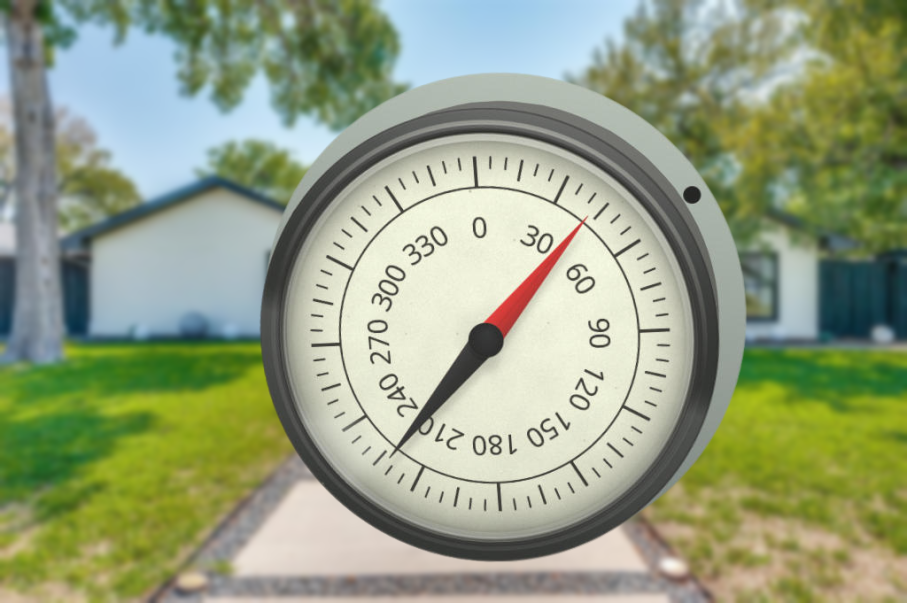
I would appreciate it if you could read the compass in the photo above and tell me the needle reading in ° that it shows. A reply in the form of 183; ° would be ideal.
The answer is 42.5; °
